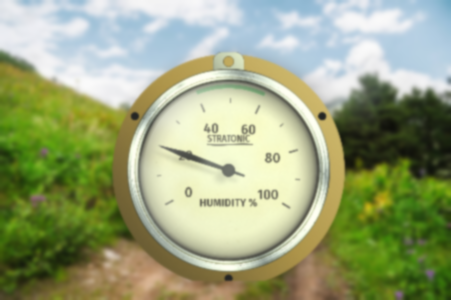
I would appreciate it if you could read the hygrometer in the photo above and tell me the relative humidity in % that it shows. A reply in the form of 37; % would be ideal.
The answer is 20; %
